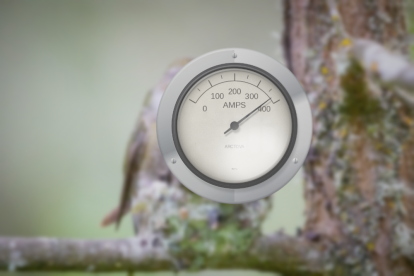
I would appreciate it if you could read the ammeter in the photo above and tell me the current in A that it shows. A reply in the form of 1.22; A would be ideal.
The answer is 375; A
